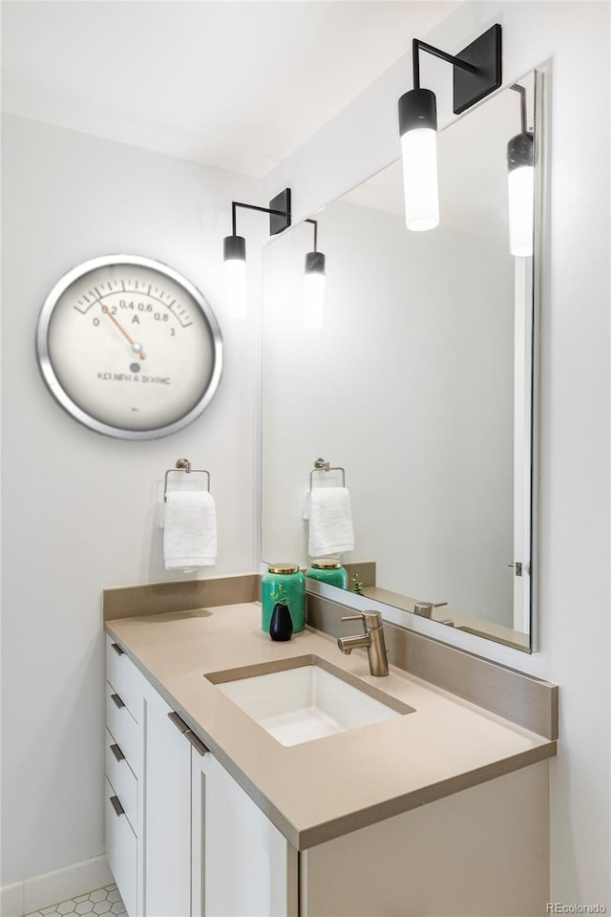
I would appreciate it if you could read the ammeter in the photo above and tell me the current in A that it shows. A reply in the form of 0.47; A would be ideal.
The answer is 0.15; A
